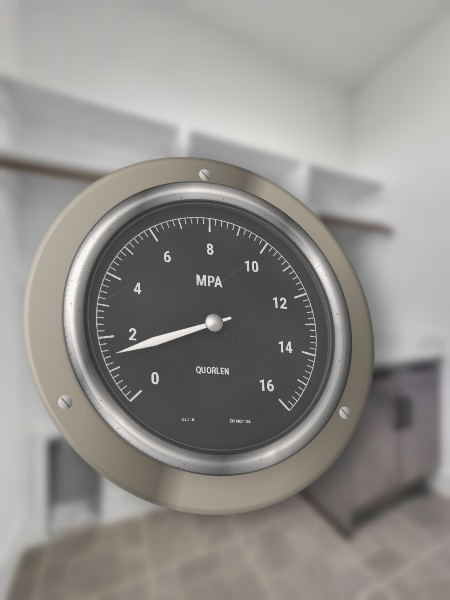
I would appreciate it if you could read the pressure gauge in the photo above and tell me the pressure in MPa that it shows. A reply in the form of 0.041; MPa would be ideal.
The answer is 1.4; MPa
